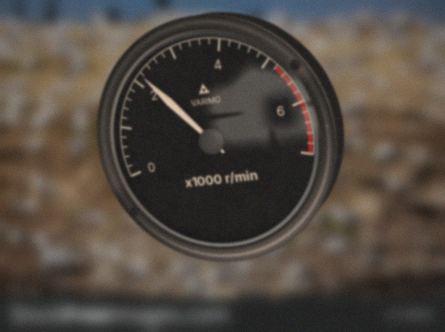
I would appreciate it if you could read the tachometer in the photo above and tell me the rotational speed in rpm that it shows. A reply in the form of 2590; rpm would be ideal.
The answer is 2200; rpm
